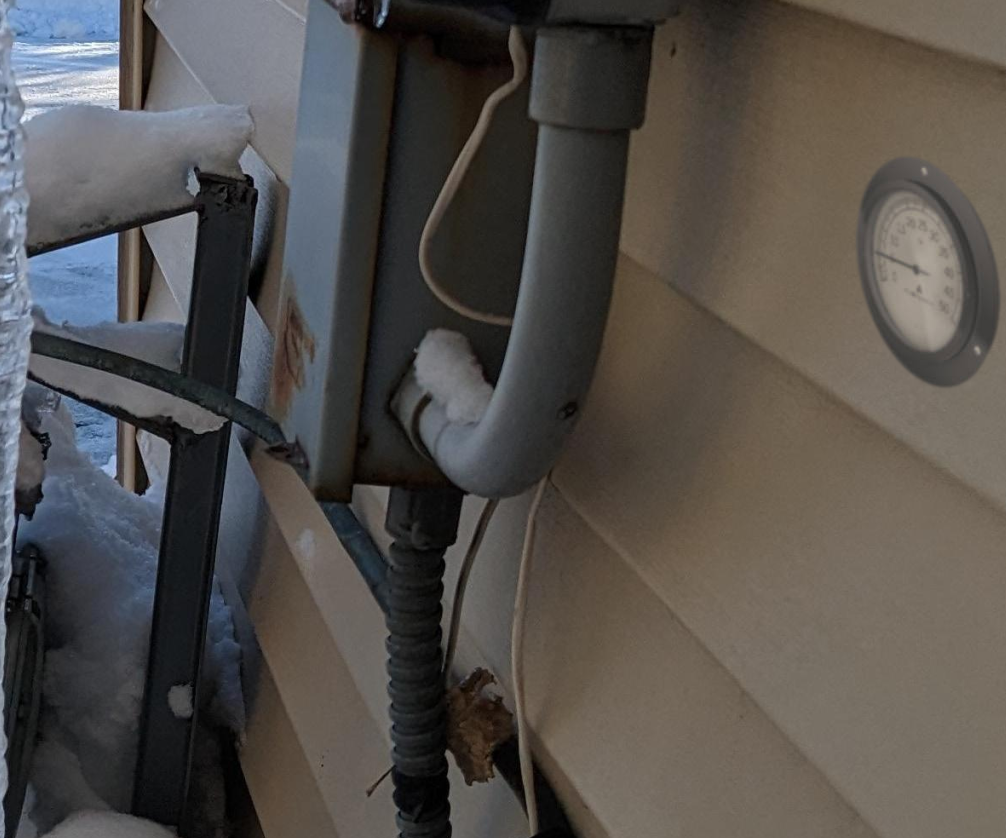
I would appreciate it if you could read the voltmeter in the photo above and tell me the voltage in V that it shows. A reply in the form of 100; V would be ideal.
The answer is 5; V
